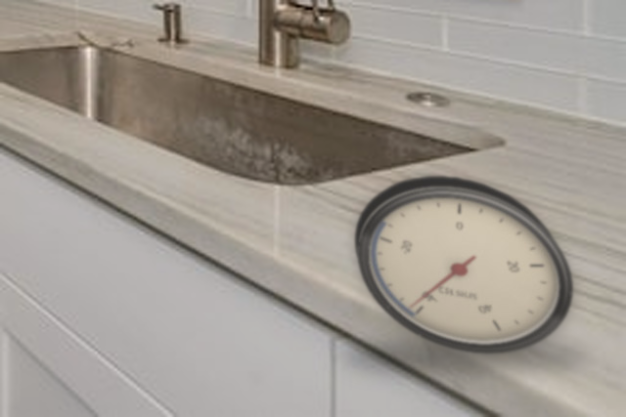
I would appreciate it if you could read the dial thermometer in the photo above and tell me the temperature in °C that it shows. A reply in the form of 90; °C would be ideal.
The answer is -38; °C
